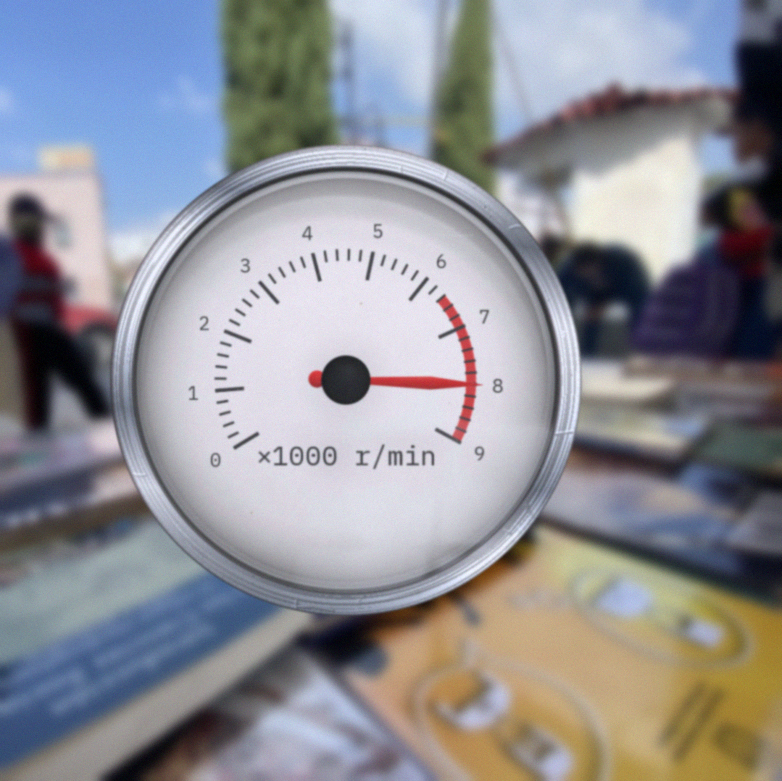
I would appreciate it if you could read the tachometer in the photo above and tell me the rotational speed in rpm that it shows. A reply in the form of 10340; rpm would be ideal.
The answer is 8000; rpm
